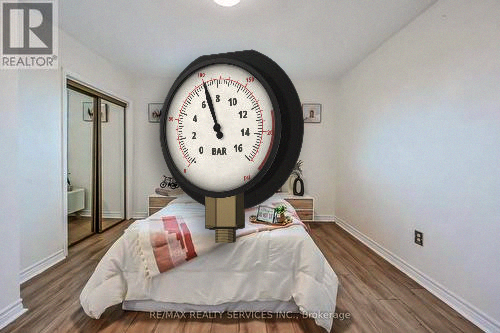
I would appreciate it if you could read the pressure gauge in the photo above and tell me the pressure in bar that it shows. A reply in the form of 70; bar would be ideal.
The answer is 7; bar
